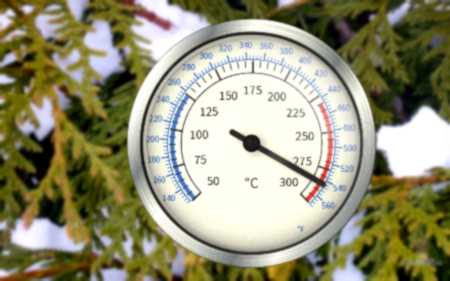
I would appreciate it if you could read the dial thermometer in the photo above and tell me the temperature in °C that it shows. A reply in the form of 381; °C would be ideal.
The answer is 285; °C
